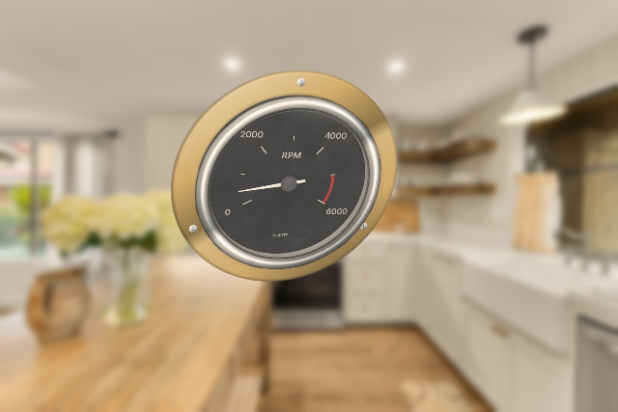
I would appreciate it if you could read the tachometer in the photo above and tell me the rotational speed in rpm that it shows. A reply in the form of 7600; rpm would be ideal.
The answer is 500; rpm
